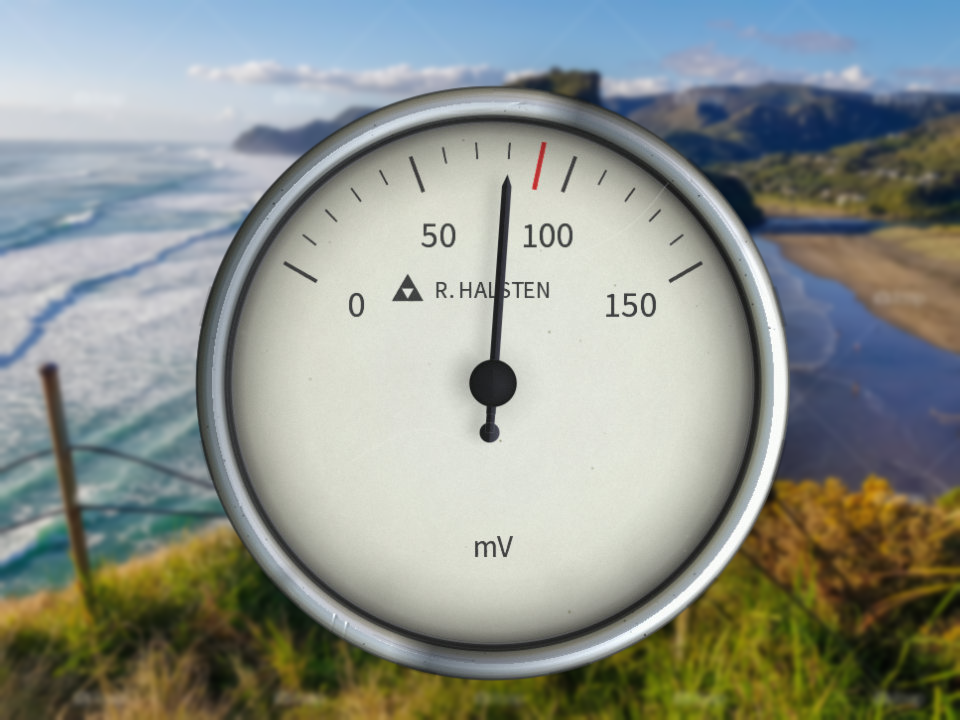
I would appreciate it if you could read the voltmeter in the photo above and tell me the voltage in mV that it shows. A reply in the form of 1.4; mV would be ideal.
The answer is 80; mV
